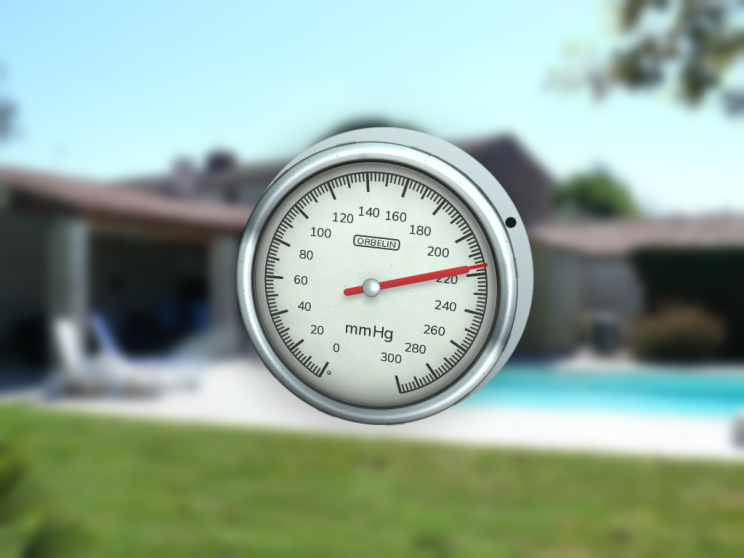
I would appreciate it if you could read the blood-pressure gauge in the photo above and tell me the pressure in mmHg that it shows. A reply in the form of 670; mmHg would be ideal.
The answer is 216; mmHg
